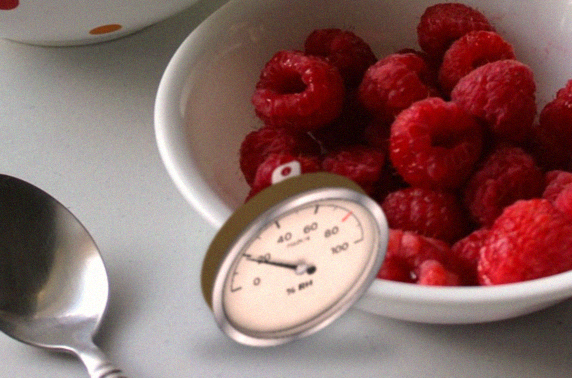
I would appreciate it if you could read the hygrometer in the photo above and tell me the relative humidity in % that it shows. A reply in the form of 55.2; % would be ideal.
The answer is 20; %
